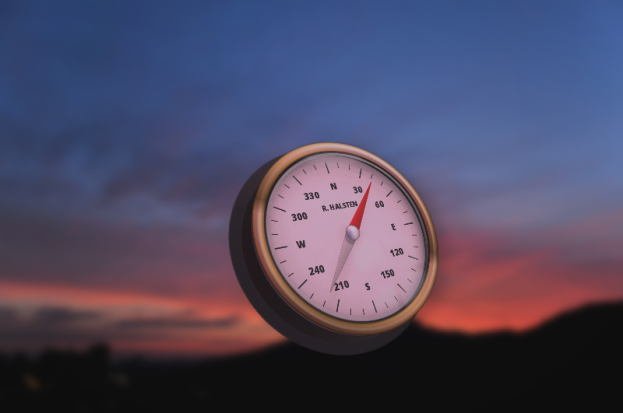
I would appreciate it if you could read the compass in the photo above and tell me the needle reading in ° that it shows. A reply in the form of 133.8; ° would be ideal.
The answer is 40; °
